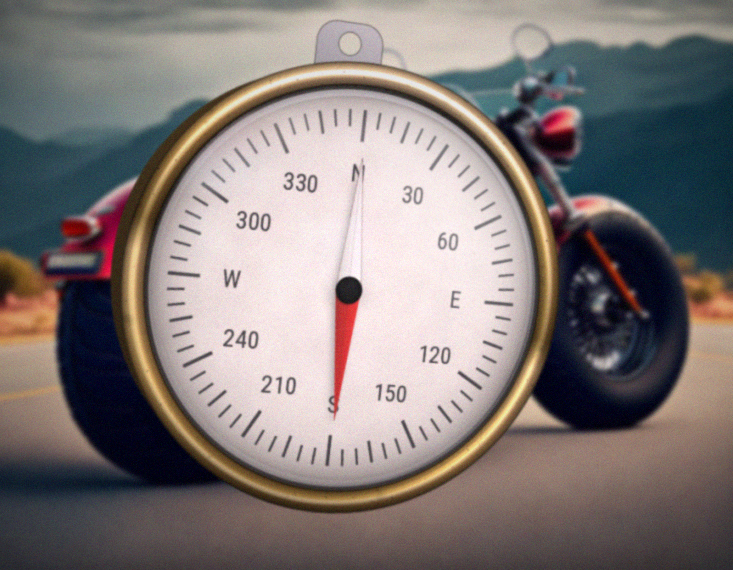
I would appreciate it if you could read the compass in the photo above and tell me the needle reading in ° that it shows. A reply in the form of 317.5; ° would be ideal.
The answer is 180; °
